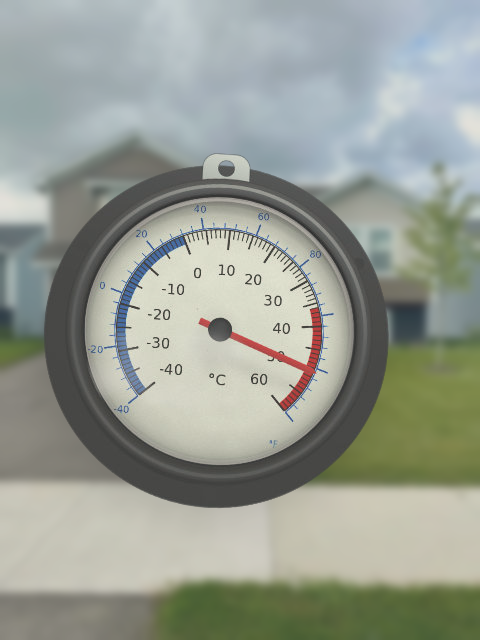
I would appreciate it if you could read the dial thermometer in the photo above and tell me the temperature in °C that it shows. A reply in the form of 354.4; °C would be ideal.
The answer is 50; °C
